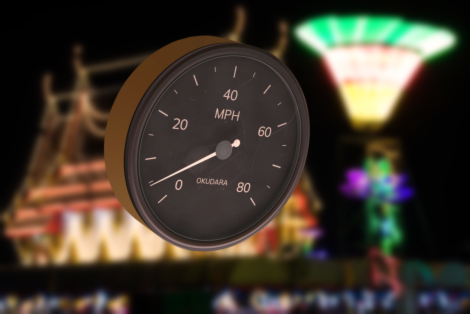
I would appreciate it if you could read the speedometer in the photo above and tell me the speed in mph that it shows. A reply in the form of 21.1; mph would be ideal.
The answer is 5; mph
